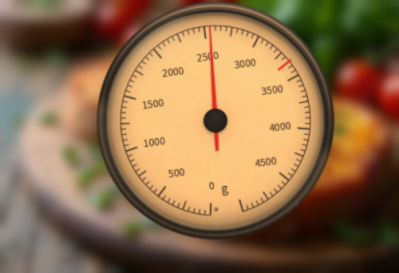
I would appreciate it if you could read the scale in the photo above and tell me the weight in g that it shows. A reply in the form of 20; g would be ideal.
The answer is 2550; g
